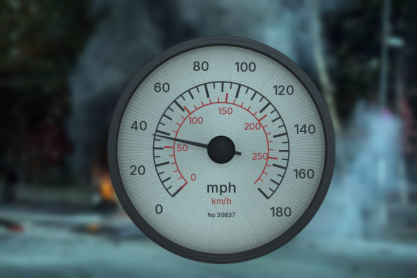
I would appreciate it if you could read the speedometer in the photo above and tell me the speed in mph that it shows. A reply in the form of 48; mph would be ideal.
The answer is 37.5; mph
